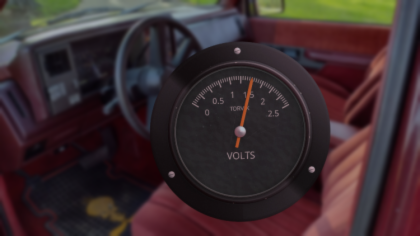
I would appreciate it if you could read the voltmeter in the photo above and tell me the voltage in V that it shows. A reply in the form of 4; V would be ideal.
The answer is 1.5; V
